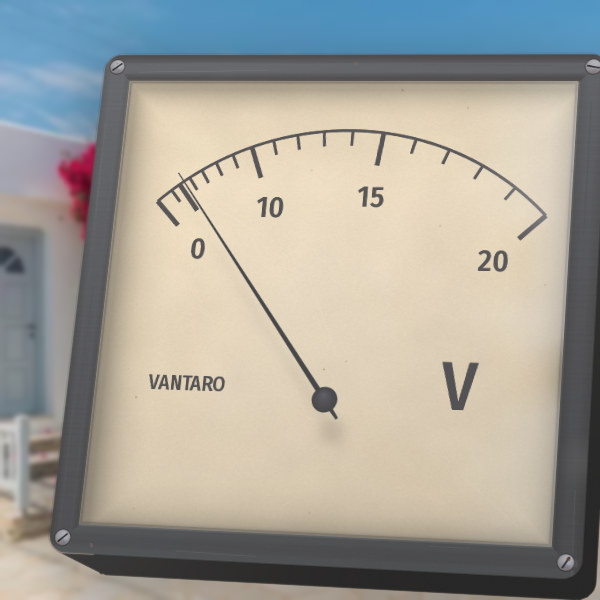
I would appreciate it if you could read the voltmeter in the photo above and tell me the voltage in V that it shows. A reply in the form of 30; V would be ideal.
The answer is 5.5; V
